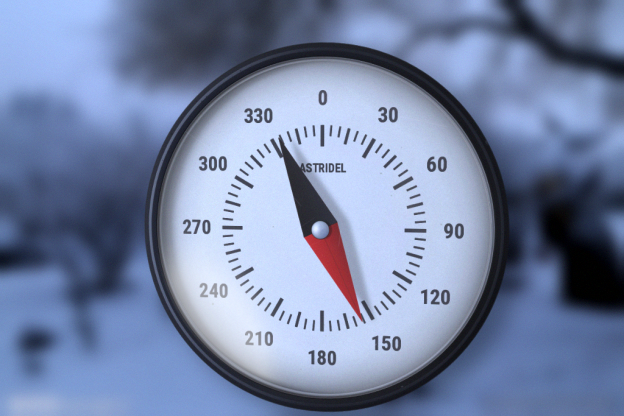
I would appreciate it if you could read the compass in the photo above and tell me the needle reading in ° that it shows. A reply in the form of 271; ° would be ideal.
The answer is 155; °
